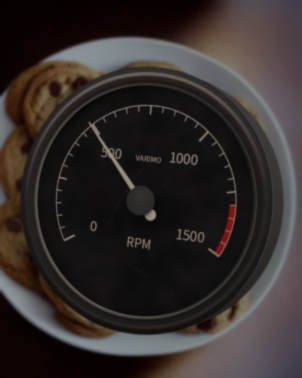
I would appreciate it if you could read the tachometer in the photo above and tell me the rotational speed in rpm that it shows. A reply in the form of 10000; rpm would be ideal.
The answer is 500; rpm
